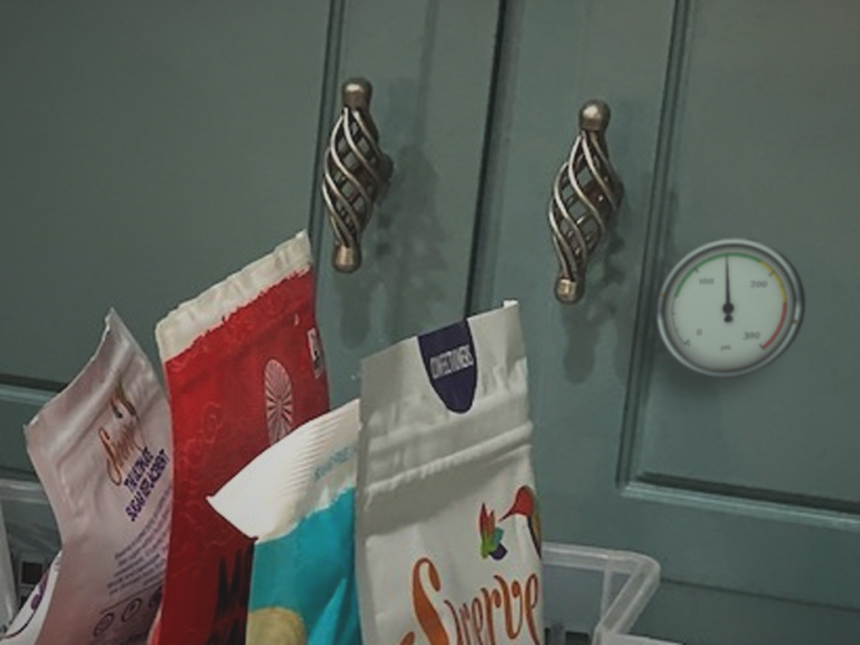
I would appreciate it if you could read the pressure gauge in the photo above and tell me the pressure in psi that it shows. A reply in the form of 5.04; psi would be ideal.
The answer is 140; psi
